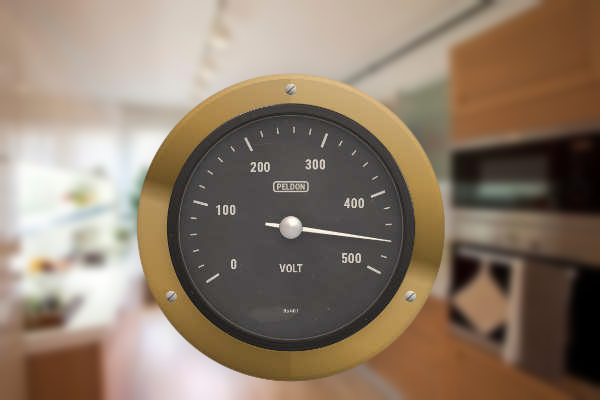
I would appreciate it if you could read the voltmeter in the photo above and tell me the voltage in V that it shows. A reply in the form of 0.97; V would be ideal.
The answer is 460; V
